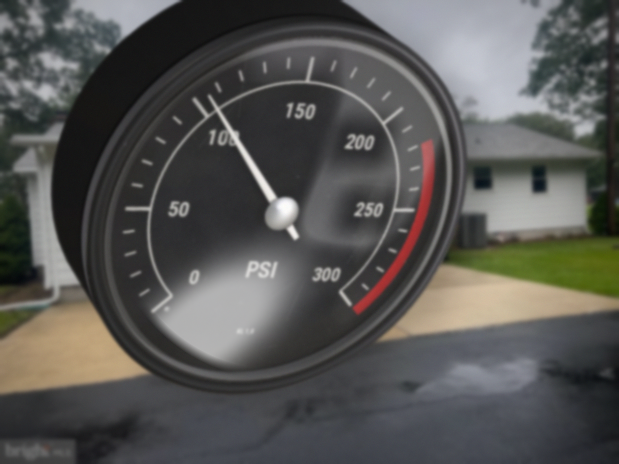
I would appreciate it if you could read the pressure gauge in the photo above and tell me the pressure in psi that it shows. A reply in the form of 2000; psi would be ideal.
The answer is 105; psi
